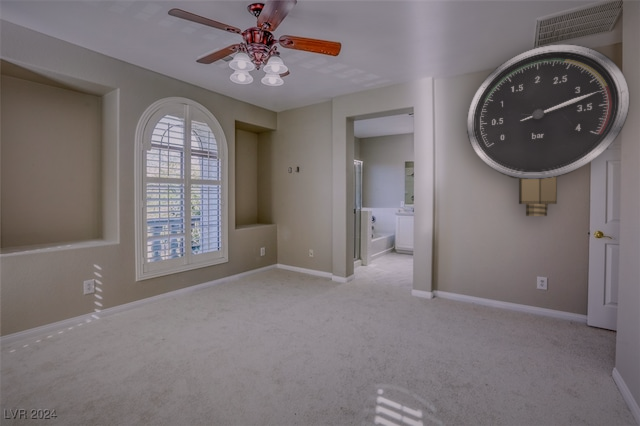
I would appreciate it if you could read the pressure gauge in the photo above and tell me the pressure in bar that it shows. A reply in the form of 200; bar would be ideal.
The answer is 3.25; bar
